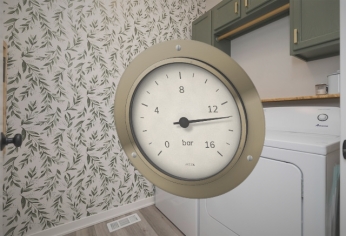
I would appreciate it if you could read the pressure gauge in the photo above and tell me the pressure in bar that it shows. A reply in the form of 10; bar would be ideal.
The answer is 13; bar
